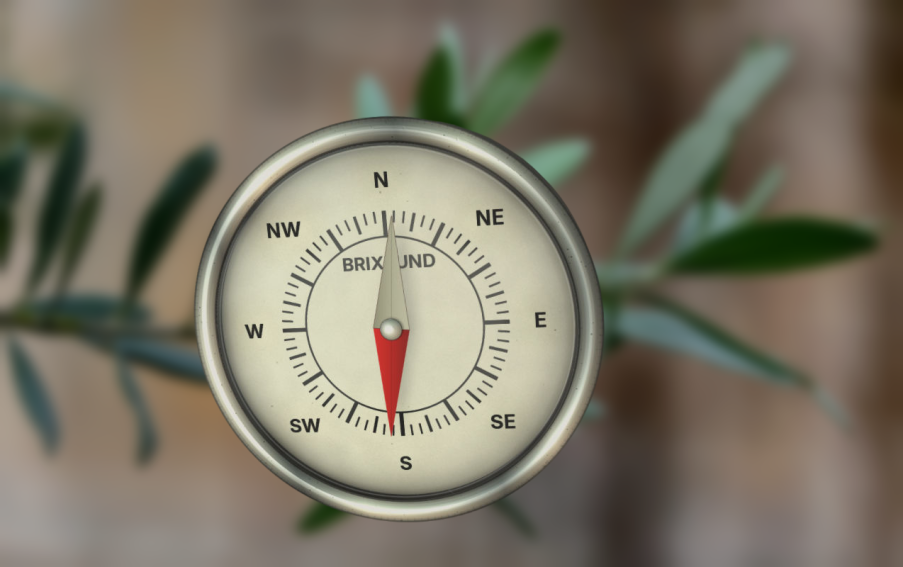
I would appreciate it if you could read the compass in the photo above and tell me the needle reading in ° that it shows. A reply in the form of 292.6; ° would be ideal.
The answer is 185; °
